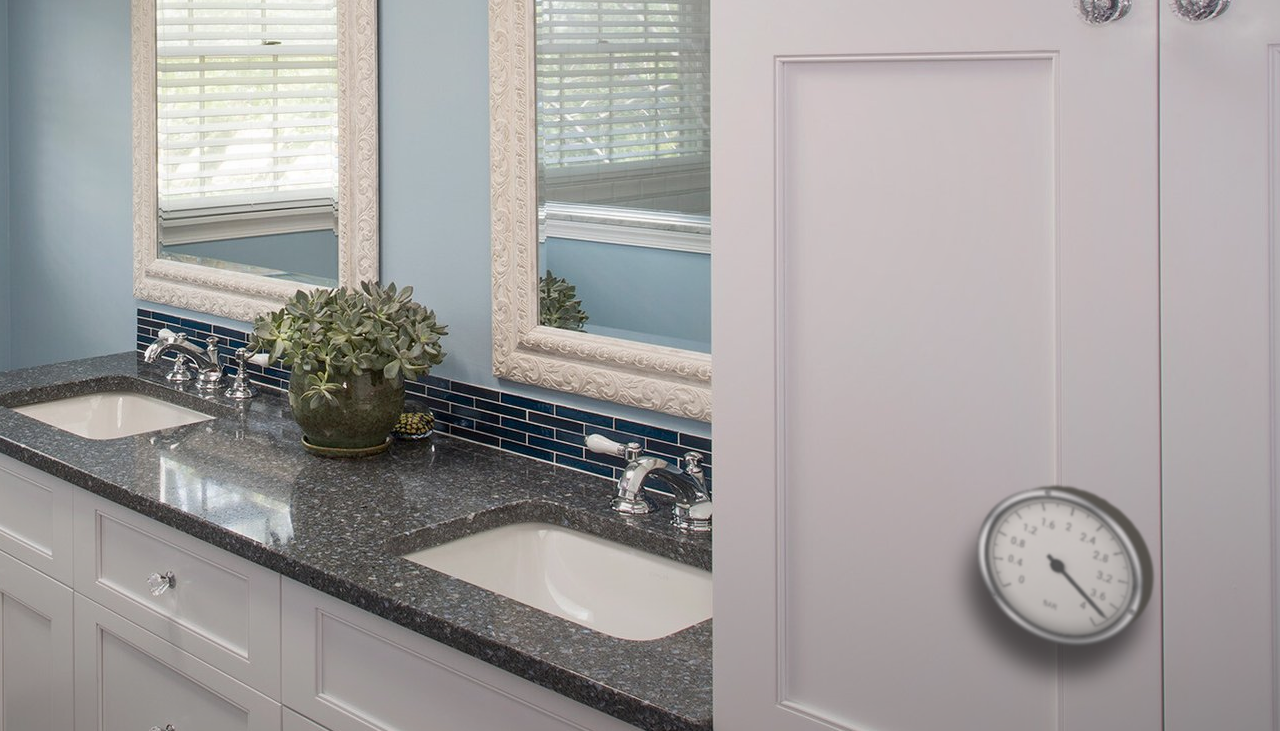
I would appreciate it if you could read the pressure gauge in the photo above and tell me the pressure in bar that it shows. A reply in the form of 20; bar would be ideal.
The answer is 3.8; bar
